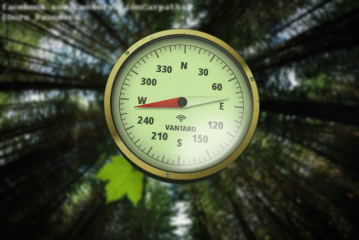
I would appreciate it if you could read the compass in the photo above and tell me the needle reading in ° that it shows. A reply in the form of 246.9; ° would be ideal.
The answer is 260; °
